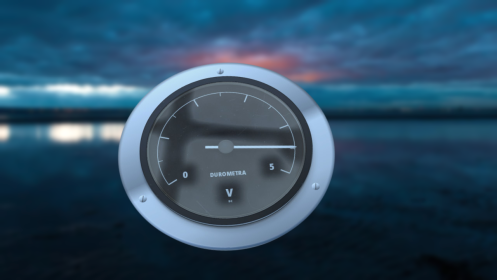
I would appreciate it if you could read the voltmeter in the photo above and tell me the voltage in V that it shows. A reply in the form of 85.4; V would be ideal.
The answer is 4.5; V
